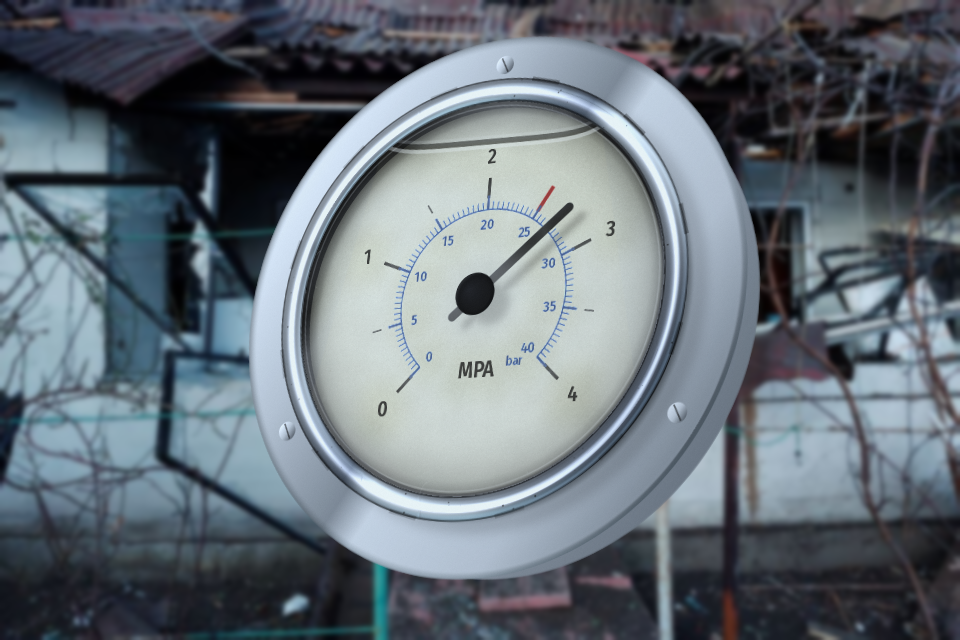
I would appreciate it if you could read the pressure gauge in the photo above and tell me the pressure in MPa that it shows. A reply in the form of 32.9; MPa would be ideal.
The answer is 2.75; MPa
